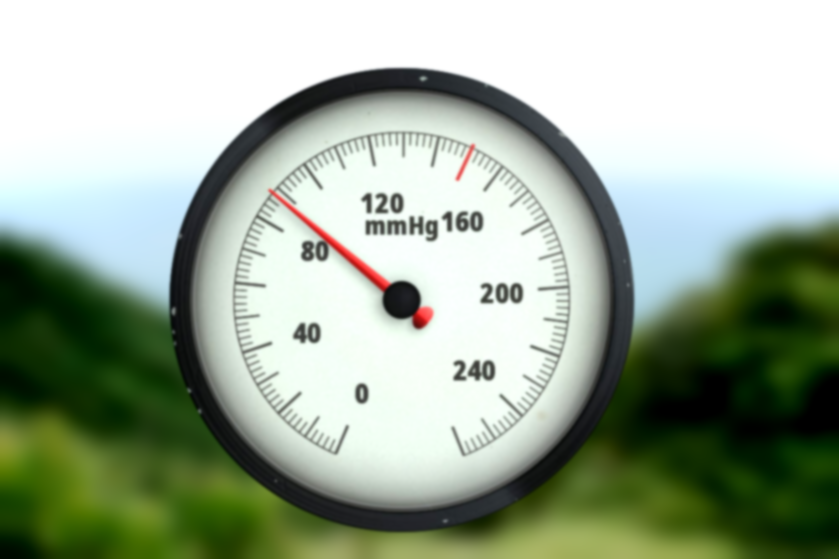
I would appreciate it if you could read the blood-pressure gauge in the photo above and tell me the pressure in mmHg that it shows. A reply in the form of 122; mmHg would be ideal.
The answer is 88; mmHg
